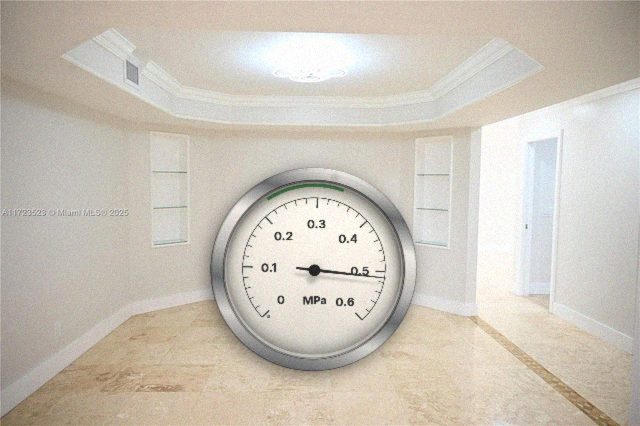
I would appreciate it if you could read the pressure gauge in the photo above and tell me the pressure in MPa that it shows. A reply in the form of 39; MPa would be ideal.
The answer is 0.51; MPa
